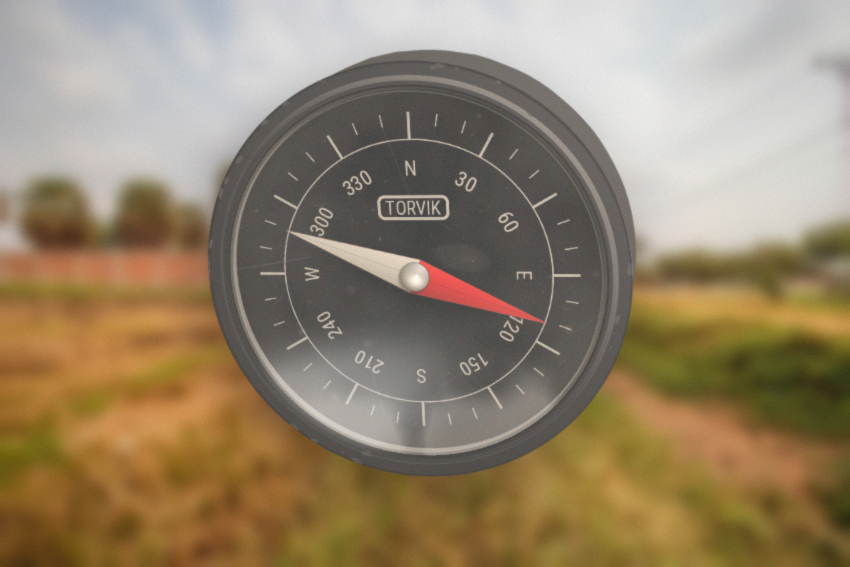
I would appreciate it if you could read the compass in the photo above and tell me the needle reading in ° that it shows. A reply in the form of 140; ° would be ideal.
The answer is 110; °
